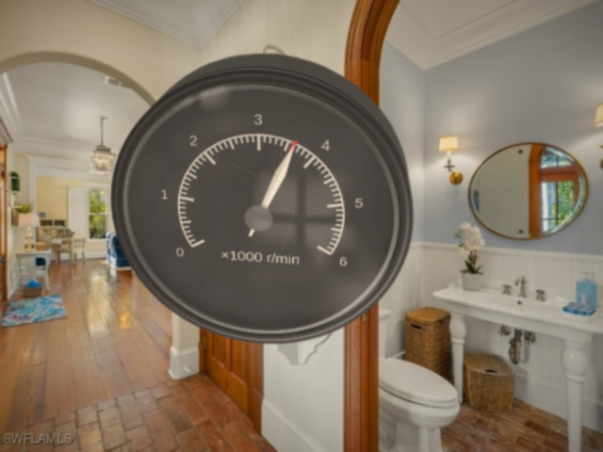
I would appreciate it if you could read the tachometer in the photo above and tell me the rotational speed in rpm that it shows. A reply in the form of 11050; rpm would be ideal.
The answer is 3600; rpm
